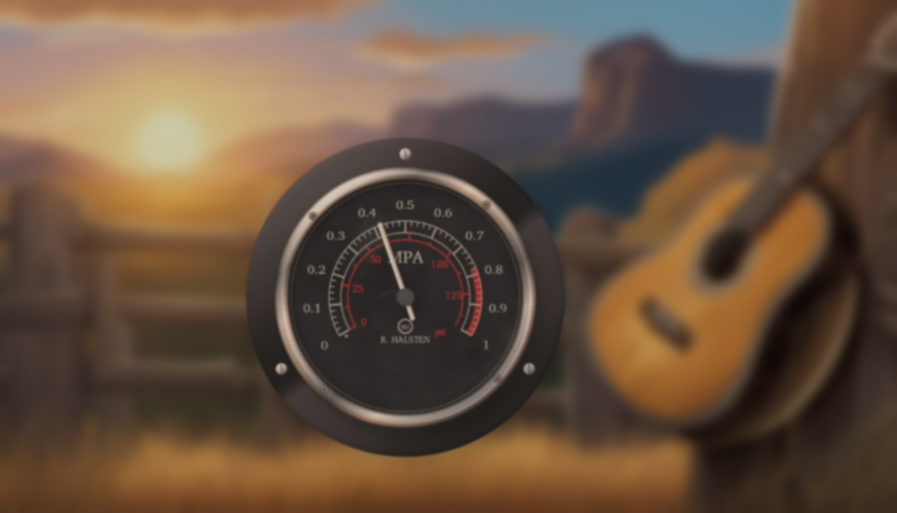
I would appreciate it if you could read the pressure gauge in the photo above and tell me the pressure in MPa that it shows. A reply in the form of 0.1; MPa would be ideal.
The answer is 0.42; MPa
